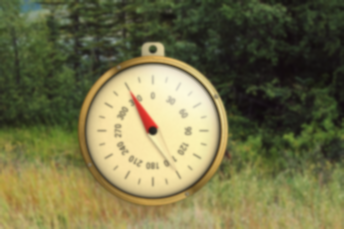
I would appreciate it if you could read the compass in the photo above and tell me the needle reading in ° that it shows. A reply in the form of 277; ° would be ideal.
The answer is 330; °
